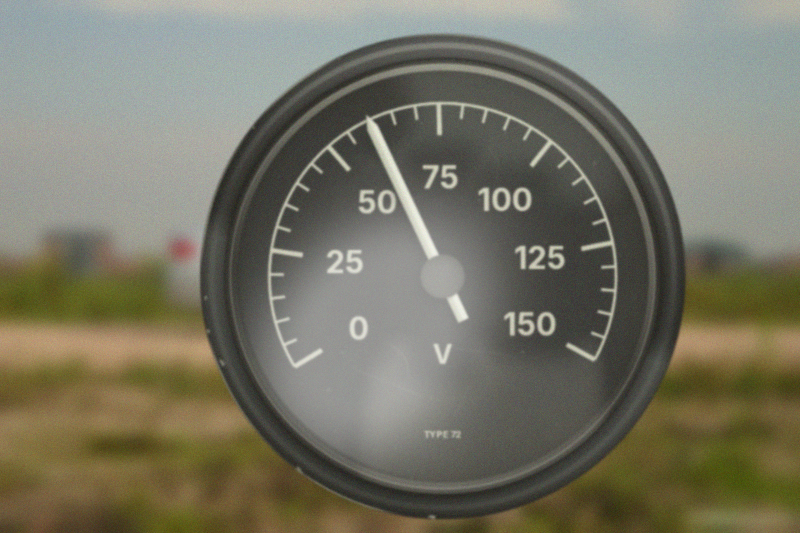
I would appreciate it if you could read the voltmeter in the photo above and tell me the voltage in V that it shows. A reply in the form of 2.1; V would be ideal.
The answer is 60; V
